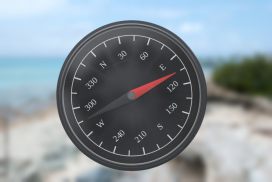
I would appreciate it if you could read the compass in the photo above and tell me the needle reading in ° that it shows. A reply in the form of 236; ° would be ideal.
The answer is 105; °
